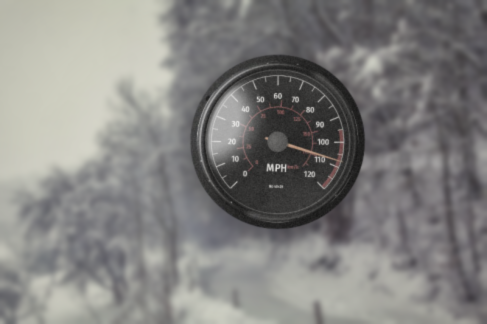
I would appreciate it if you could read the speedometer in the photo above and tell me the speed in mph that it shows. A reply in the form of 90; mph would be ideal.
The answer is 107.5; mph
